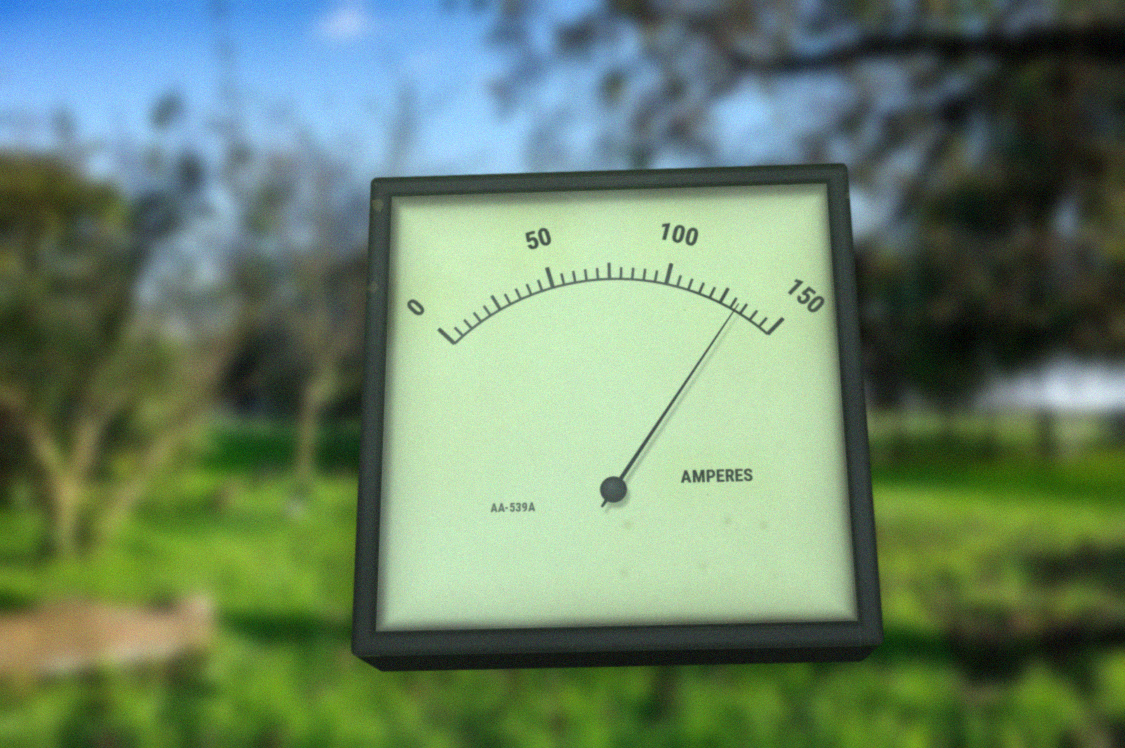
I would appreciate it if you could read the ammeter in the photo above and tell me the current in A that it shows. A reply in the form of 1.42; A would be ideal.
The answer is 132.5; A
